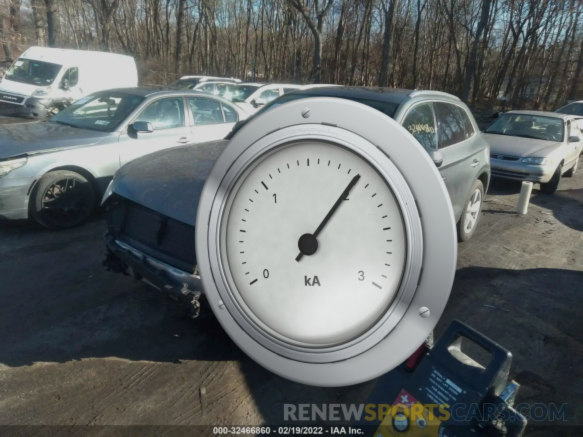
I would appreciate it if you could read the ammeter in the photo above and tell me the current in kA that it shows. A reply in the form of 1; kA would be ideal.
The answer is 2; kA
